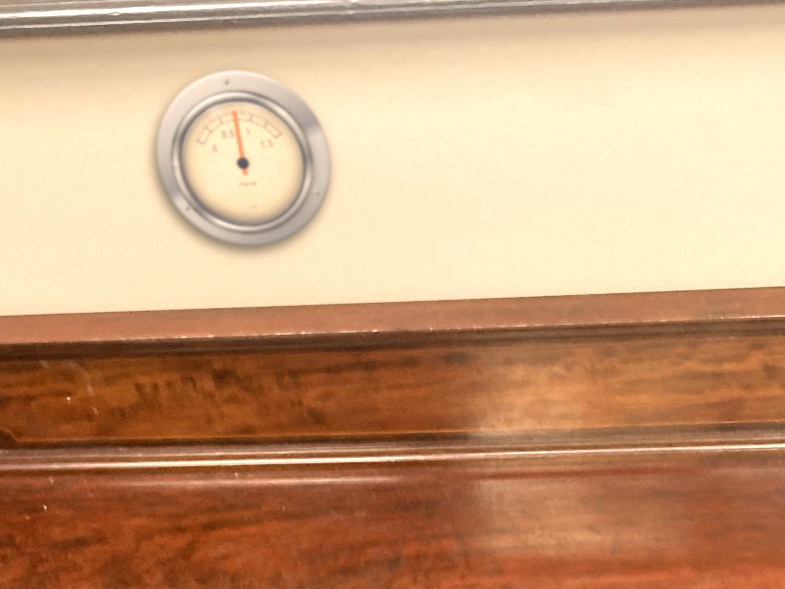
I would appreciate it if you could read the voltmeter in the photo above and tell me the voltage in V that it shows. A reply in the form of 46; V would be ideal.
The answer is 0.75; V
